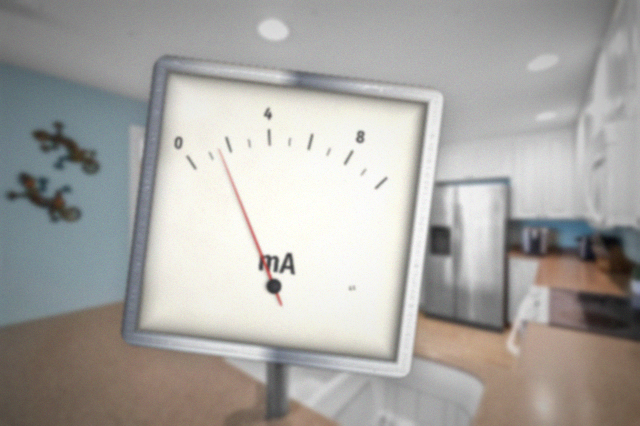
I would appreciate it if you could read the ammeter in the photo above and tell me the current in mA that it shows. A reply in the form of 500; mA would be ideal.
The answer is 1.5; mA
